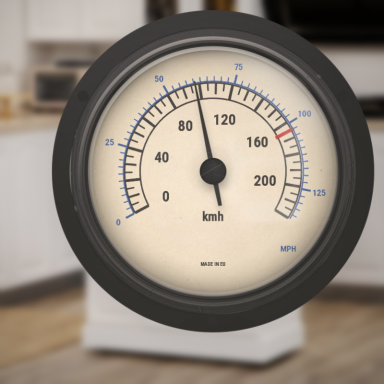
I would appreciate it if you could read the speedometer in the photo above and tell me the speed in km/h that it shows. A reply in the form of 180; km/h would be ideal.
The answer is 97.5; km/h
